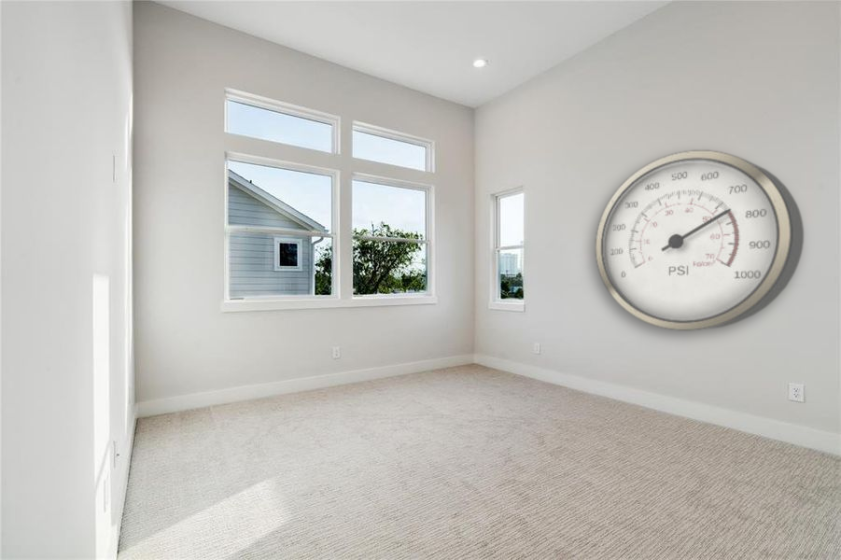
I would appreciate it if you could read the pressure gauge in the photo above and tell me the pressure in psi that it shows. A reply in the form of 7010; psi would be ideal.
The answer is 750; psi
